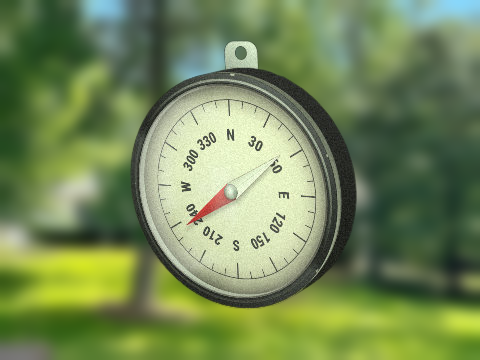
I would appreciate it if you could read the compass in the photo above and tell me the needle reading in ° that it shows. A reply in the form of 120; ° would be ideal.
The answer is 235; °
